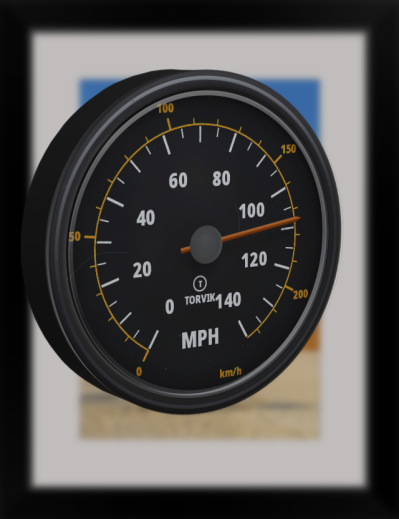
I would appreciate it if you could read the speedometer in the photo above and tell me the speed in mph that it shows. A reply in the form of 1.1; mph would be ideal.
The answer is 107.5; mph
